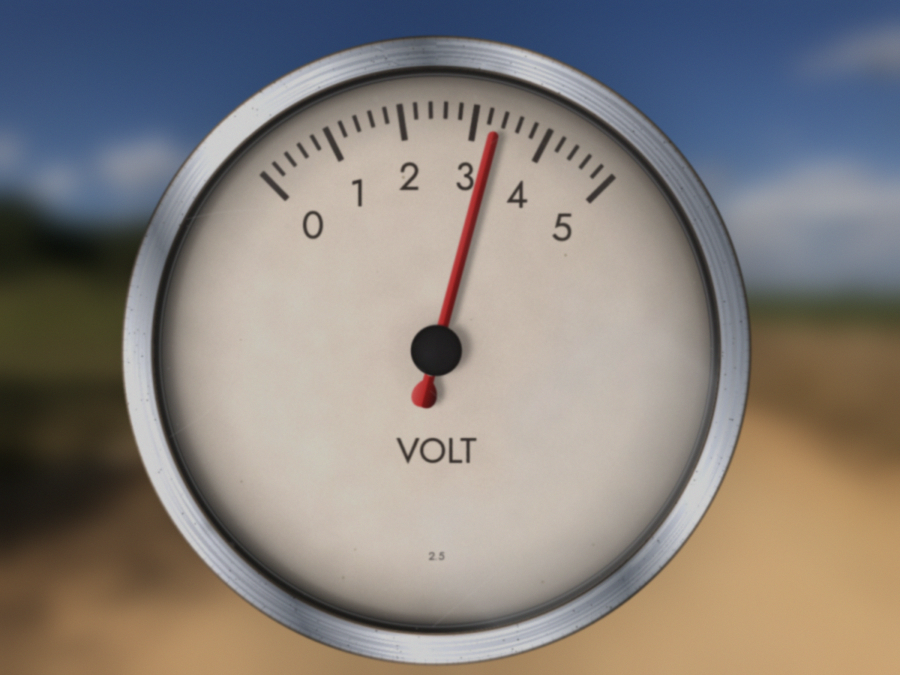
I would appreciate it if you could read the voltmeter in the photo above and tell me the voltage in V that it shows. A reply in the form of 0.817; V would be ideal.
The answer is 3.3; V
